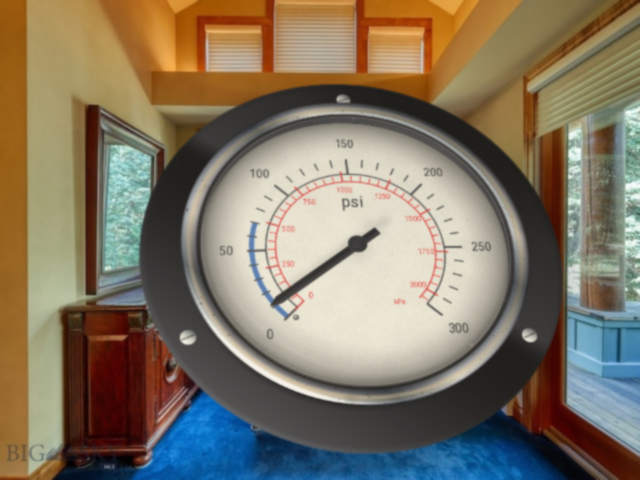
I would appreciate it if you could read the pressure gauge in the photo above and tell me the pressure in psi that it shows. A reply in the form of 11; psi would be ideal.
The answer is 10; psi
